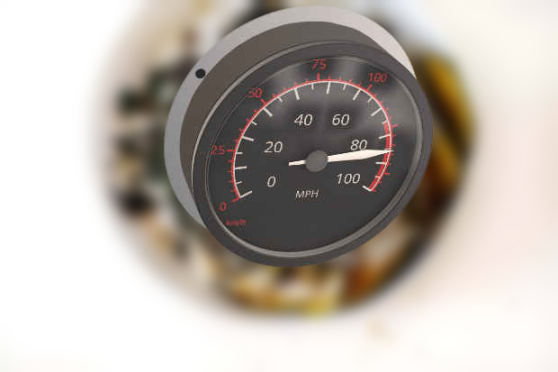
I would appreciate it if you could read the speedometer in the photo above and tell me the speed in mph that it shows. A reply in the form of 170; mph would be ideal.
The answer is 85; mph
